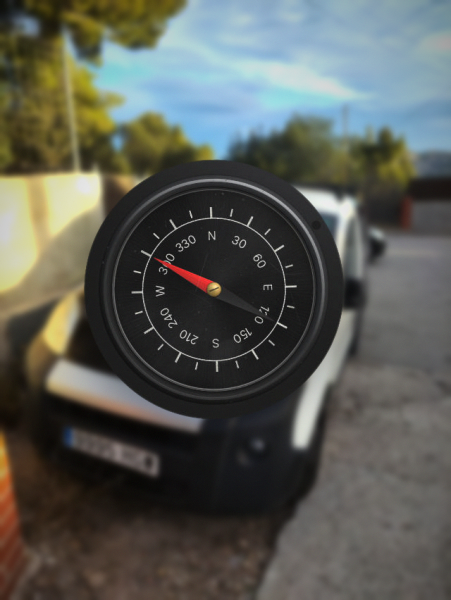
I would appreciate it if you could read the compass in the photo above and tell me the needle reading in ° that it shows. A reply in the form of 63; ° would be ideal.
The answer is 300; °
